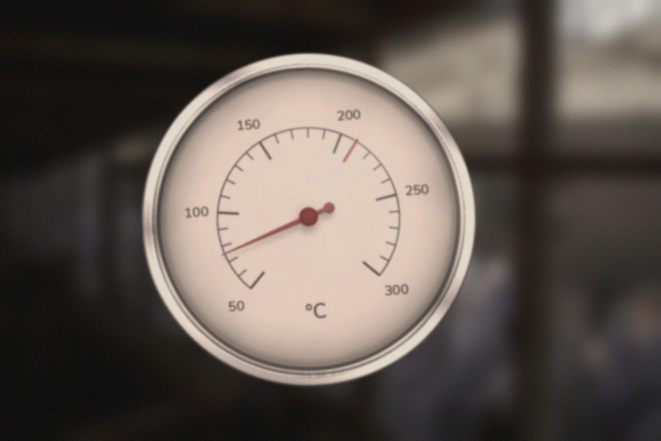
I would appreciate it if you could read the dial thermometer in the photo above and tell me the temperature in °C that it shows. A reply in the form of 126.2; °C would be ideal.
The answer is 75; °C
